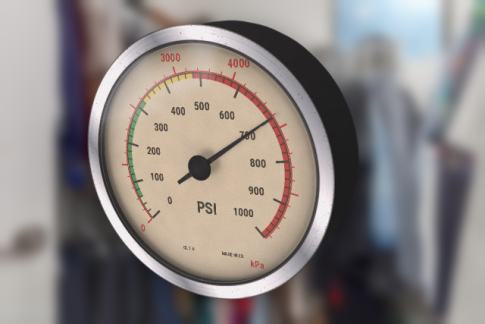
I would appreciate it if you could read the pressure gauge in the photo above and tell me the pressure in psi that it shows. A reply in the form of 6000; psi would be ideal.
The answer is 700; psi
